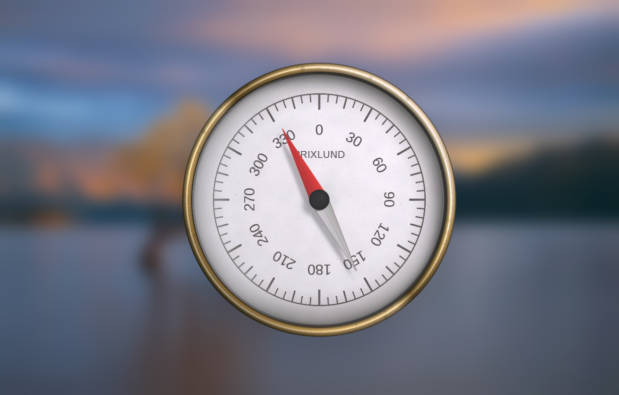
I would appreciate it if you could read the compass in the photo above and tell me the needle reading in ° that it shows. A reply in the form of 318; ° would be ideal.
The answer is 332.5; °
